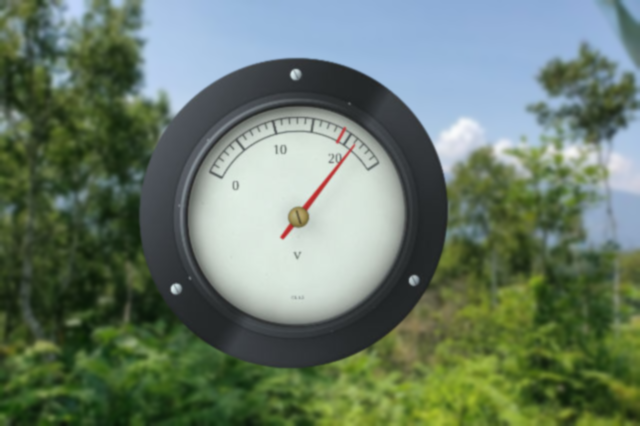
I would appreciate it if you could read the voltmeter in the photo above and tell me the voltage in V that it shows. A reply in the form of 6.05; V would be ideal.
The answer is 21; V
